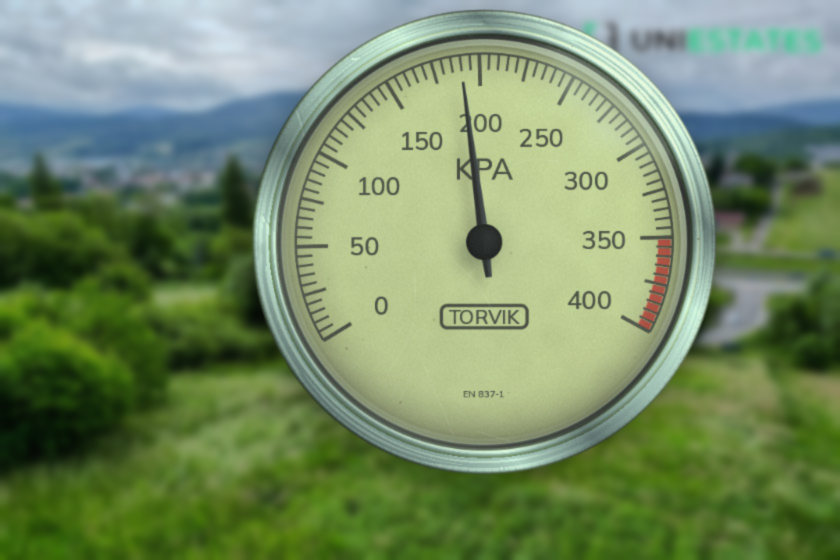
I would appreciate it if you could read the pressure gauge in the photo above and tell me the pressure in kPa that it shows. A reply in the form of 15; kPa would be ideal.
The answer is 190; kPa
